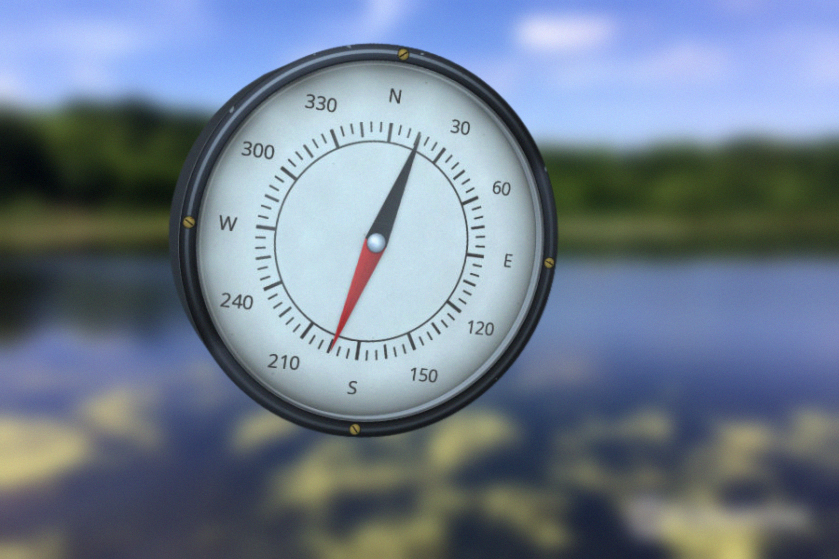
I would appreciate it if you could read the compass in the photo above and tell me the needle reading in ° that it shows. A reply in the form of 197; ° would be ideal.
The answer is 195; °
